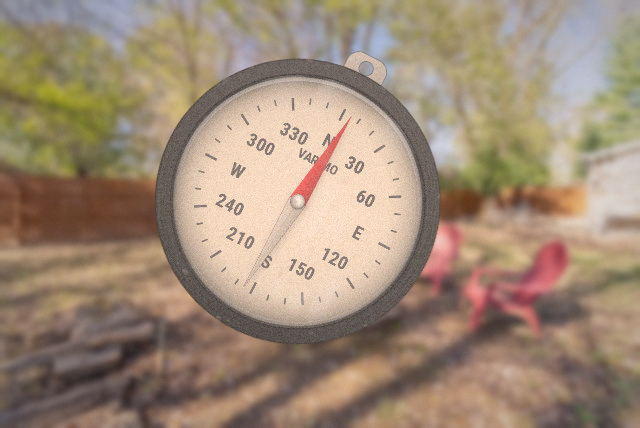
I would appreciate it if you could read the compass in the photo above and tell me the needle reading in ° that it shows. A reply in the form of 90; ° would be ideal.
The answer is 5; °
